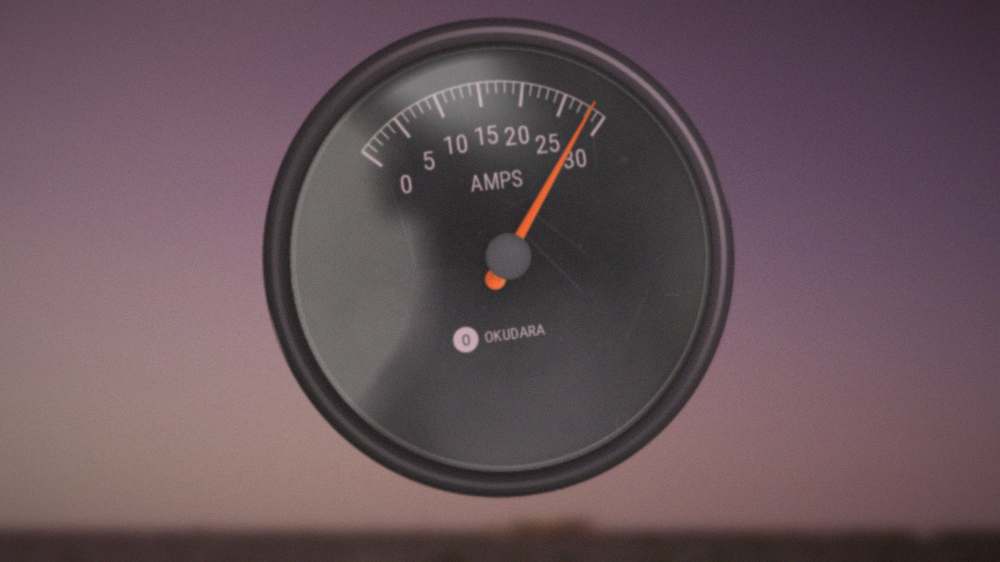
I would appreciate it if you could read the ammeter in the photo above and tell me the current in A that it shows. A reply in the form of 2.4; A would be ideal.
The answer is 28; A
